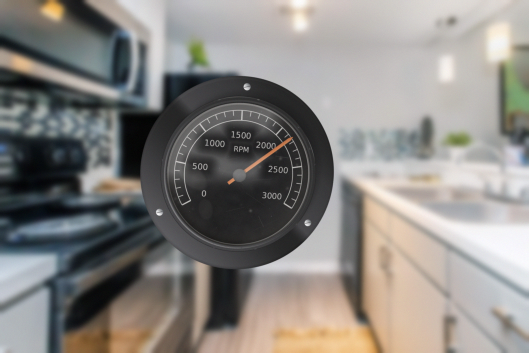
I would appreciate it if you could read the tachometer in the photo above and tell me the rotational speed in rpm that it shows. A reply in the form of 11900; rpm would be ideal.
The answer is 2150; rpm
